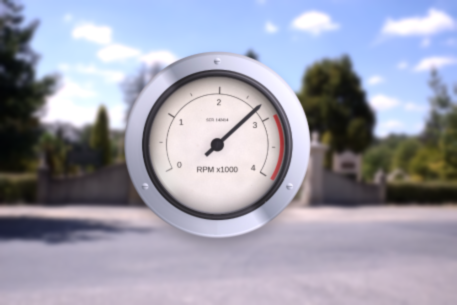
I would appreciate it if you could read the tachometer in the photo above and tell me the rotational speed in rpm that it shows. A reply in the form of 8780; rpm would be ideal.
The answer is 2750; rpm
